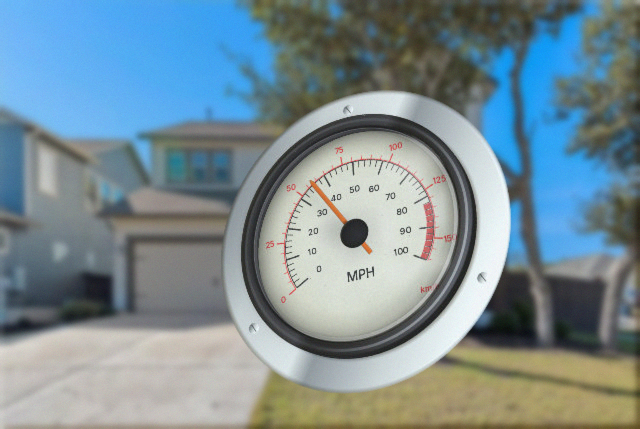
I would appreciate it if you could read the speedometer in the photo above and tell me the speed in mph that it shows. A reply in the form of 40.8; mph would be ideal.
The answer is 36; mph
